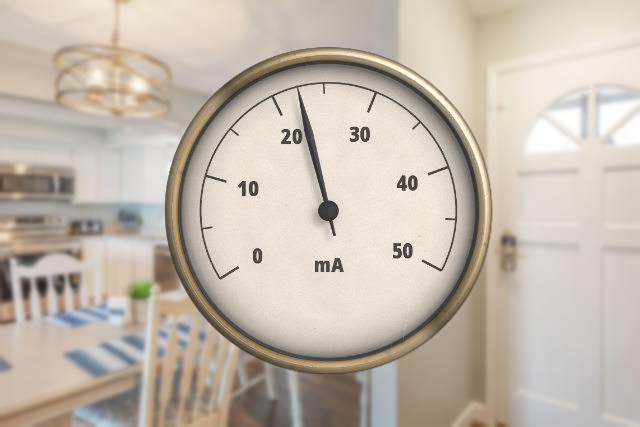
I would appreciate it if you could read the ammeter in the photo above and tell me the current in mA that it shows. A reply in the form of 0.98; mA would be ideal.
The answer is 22.5; mA
